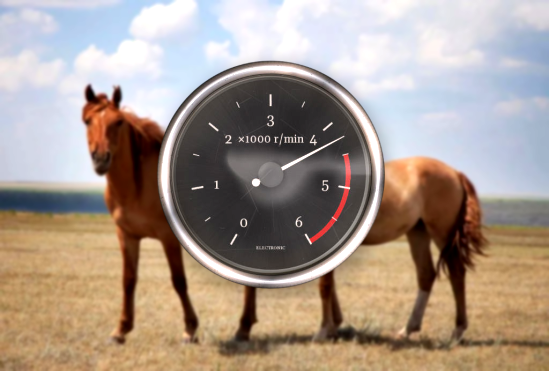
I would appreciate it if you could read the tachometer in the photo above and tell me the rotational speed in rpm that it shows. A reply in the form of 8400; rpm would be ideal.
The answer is 4250; rpm
